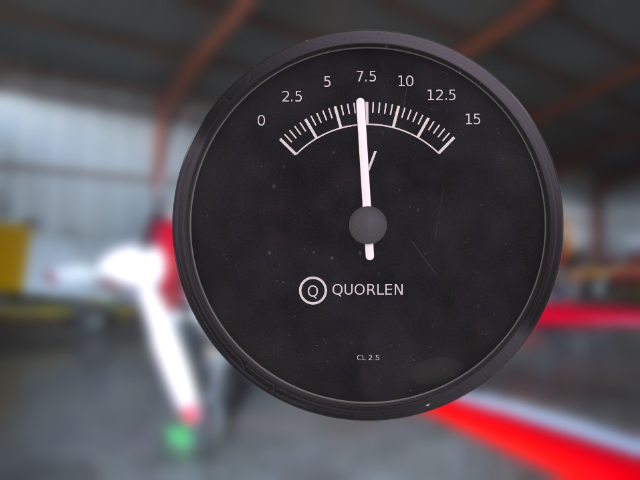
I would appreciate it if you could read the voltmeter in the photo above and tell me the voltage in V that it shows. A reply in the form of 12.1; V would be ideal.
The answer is 7; V
